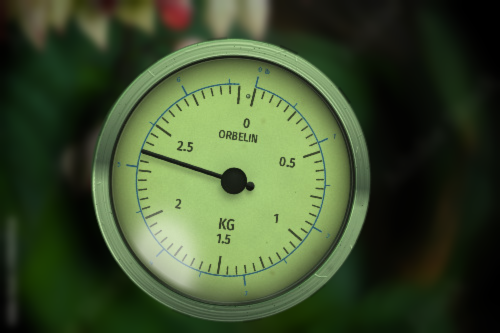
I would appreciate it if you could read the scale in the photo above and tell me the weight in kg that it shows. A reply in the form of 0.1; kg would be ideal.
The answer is 2.35; kg
